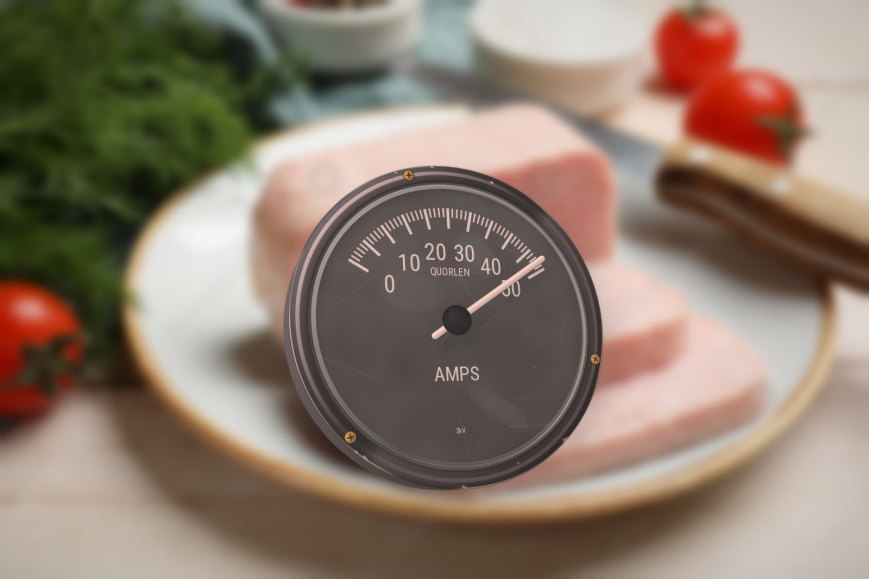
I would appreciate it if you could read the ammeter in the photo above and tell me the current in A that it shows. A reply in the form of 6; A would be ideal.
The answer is 48; A
